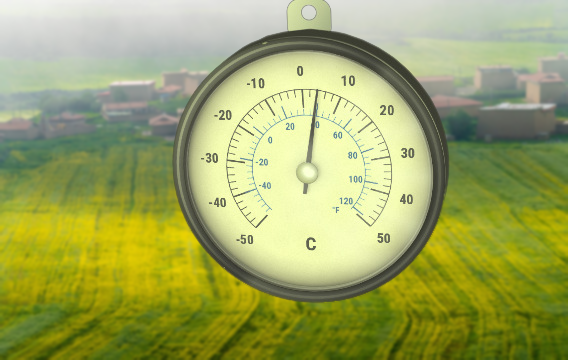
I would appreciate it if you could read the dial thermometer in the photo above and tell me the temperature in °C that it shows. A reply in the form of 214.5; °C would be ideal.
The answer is 4; °C
